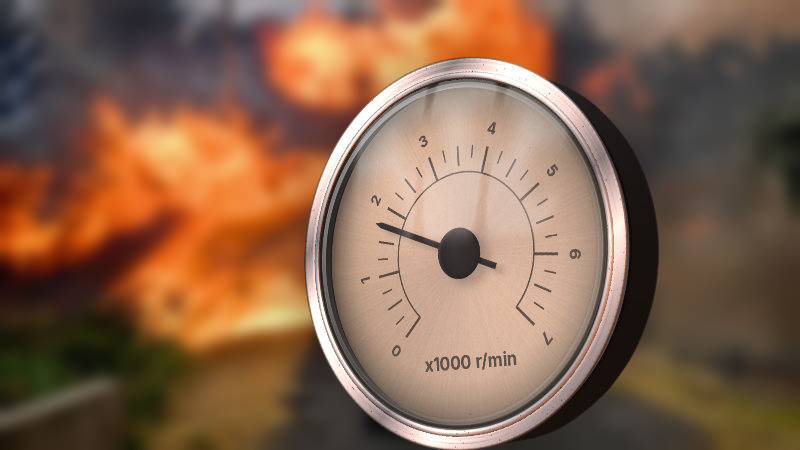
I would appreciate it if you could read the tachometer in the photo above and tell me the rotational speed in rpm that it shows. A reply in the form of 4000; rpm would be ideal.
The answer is 1750; rpm
